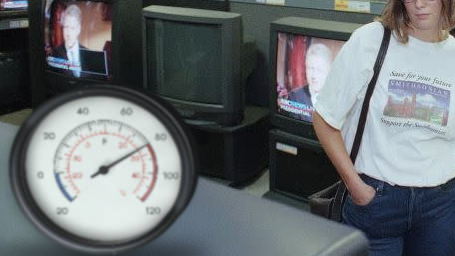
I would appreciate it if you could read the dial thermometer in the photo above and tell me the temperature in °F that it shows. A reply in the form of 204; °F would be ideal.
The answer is 80; °F
